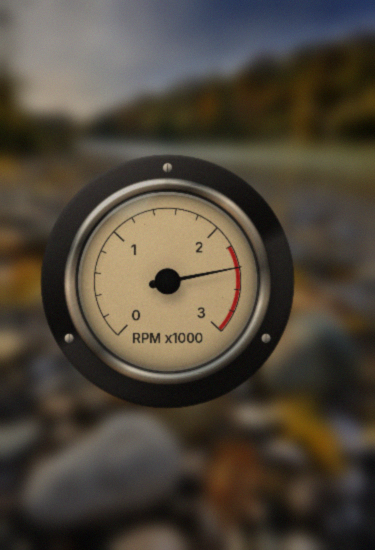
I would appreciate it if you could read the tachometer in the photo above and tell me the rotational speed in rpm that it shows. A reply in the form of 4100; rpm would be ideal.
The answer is 2400; rpm
